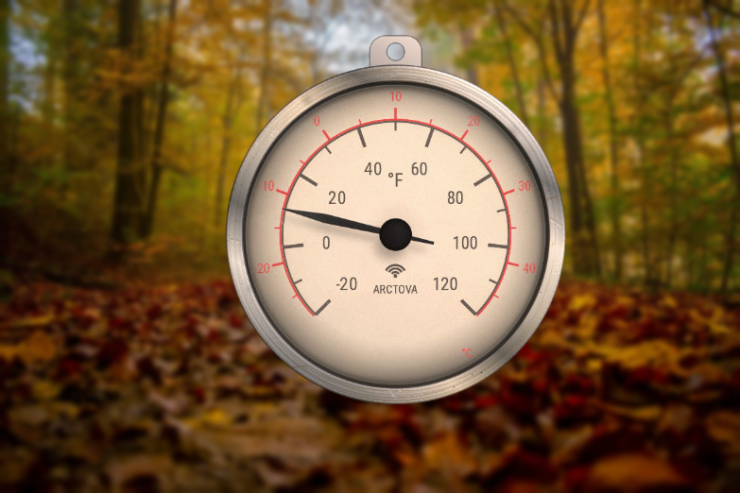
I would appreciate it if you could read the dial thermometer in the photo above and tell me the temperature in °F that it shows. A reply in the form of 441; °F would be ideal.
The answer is 10; °F
